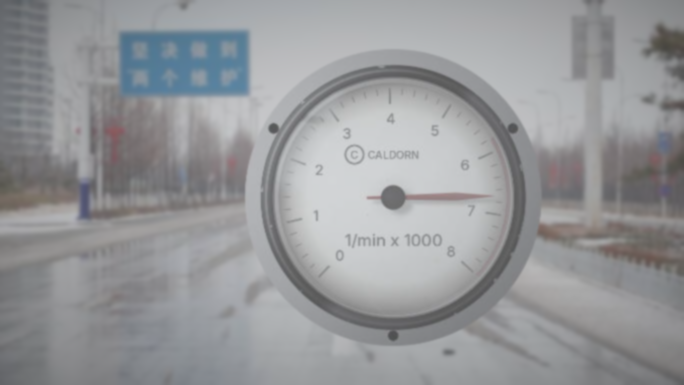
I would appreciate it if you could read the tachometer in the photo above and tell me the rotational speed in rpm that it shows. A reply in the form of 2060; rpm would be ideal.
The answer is 6700; rpm
